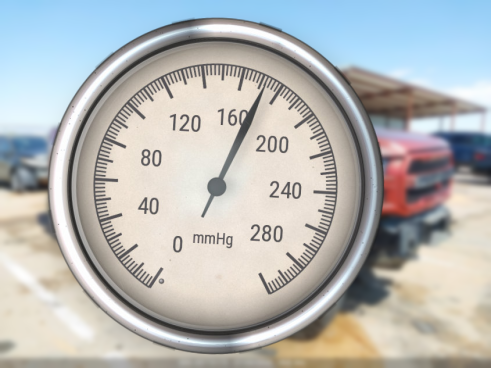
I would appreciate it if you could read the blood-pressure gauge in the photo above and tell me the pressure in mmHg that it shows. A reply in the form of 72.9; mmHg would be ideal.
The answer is 172; mmHg
